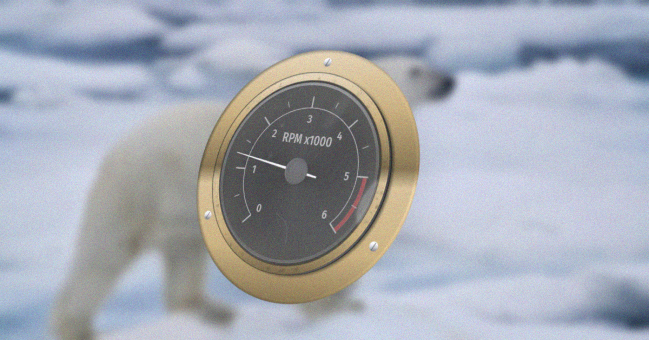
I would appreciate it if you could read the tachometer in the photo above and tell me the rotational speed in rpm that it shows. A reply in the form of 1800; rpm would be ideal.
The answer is 1250; rpm
